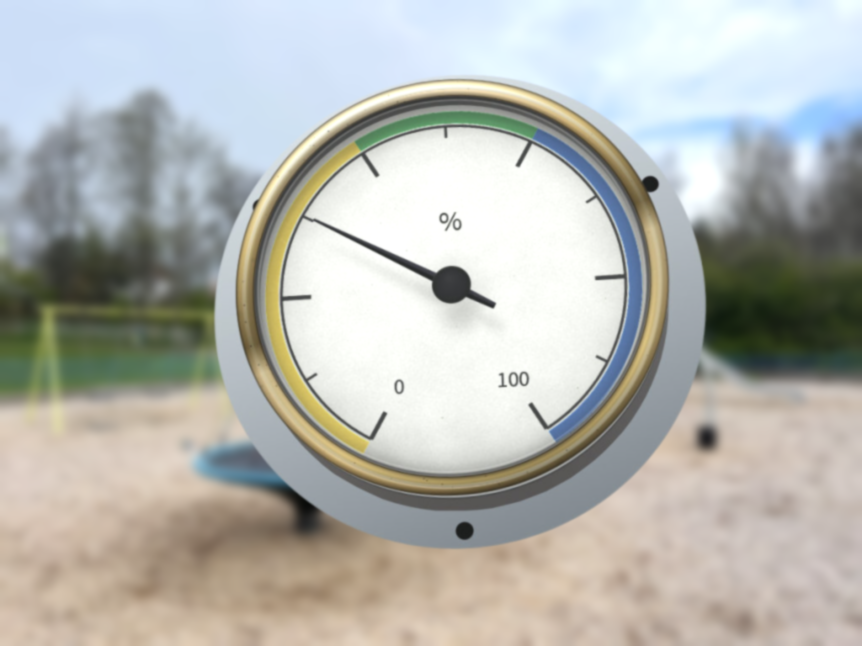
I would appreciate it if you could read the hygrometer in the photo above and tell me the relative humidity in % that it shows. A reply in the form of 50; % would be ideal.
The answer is 30; %
